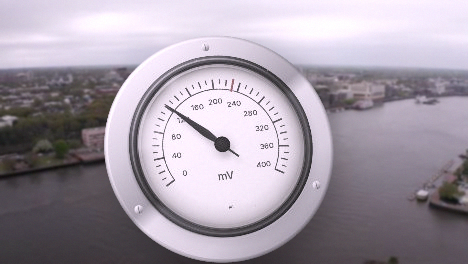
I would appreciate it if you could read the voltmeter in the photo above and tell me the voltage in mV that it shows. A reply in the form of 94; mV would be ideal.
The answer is 120; mV
